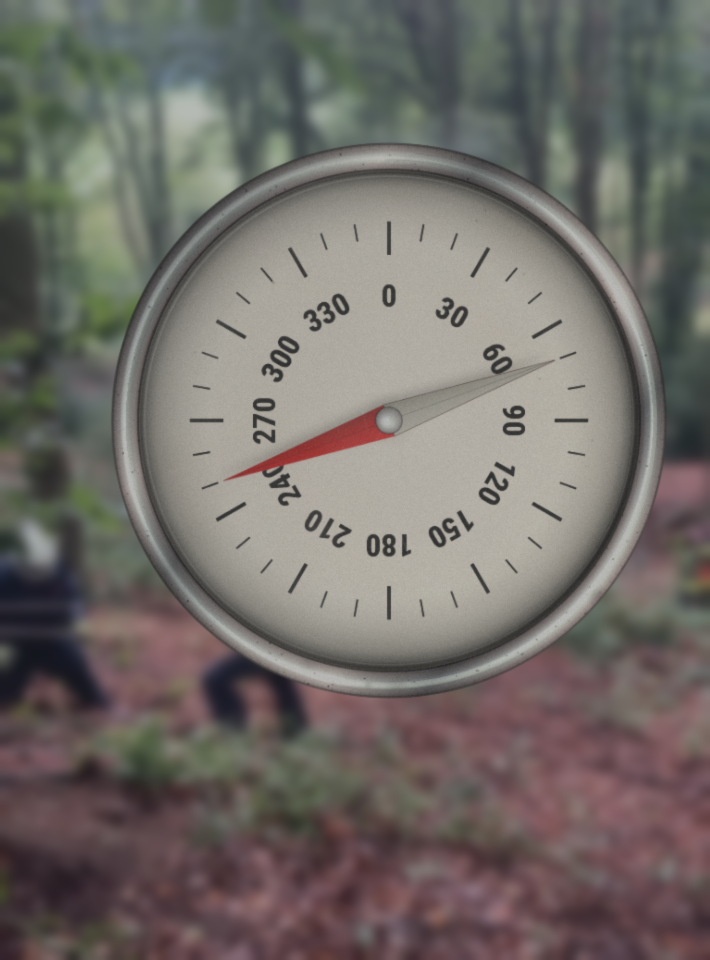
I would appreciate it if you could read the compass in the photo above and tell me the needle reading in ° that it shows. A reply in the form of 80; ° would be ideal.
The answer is 250; °
